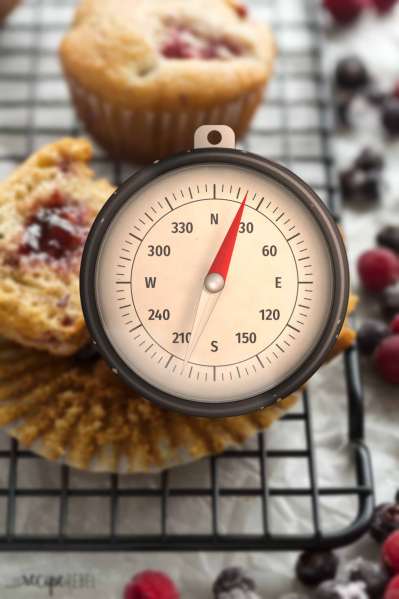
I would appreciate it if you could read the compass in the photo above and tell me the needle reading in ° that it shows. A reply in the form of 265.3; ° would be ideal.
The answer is 20; °
